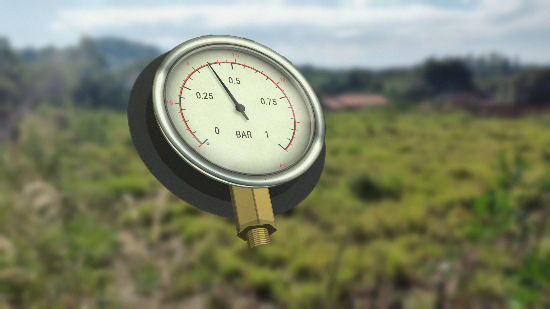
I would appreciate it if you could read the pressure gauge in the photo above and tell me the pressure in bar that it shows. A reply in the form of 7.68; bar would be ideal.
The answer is 0.4; bar
